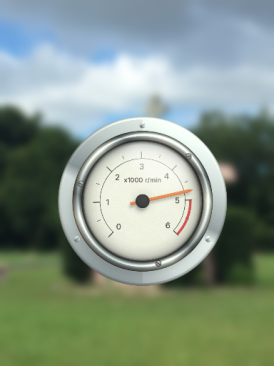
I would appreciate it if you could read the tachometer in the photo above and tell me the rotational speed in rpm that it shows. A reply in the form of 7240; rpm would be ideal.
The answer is 4750; rpm
